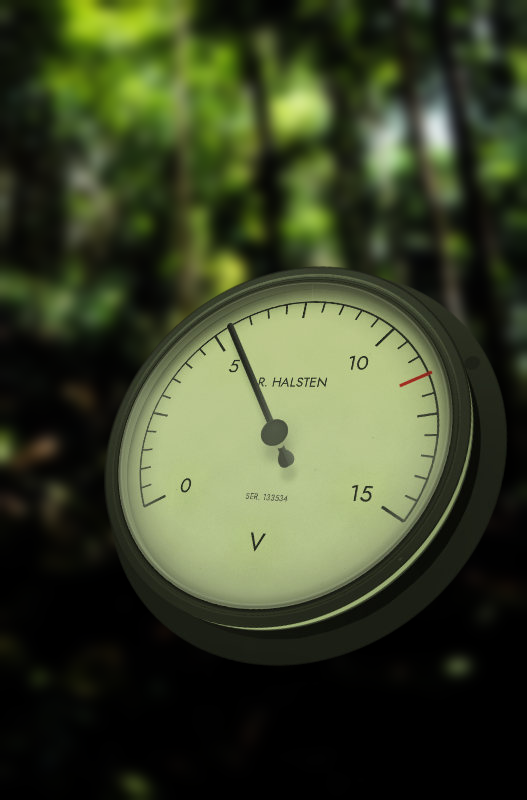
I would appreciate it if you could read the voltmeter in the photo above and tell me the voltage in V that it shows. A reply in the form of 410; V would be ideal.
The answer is 5.5; V
